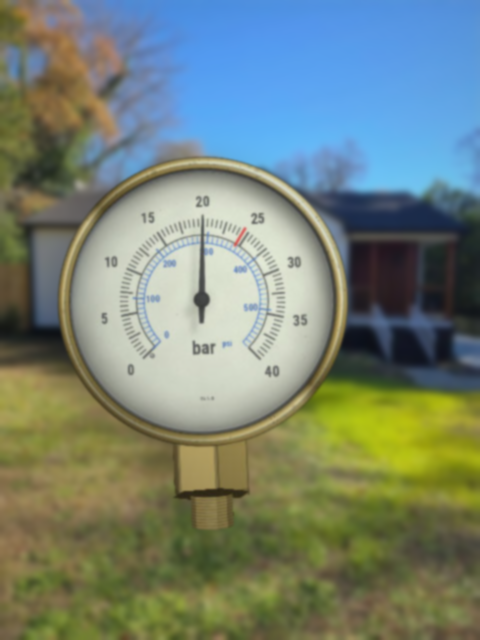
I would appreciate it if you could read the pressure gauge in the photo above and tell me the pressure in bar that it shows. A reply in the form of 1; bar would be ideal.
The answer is 20; bar
